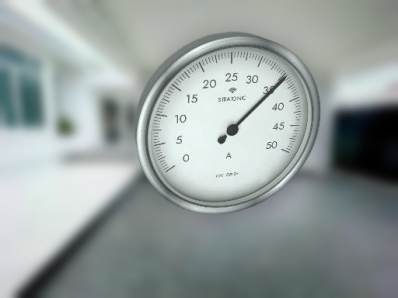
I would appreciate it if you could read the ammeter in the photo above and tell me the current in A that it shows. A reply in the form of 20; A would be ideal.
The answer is 35; A
